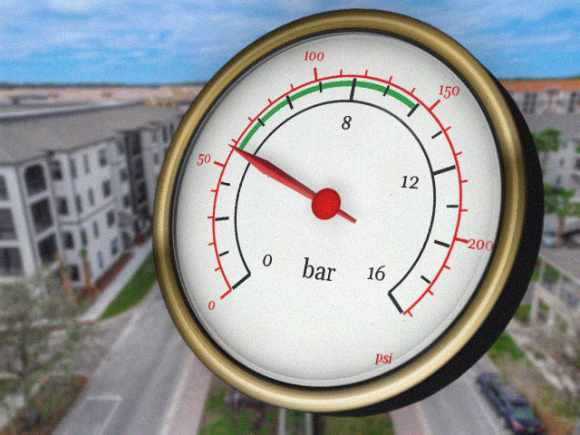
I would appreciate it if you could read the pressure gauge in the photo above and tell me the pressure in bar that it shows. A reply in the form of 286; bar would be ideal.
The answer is 4; bar
